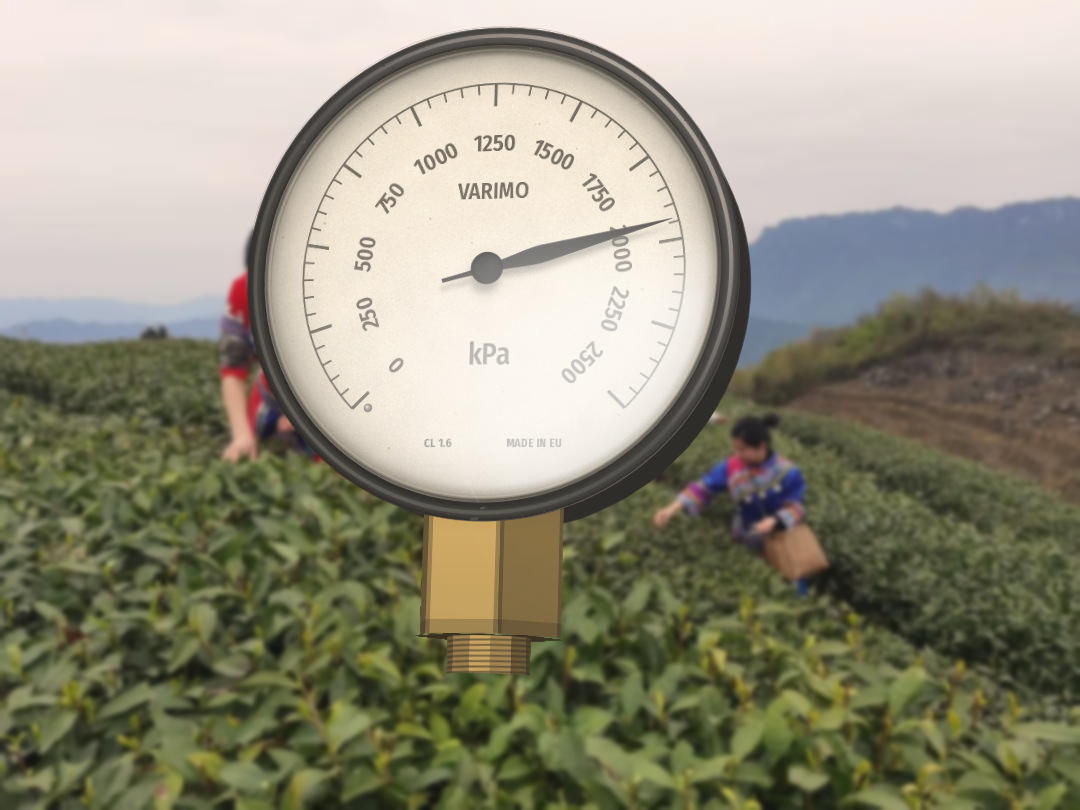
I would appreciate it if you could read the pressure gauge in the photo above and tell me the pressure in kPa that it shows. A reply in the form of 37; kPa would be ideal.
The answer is 1950; kPa
